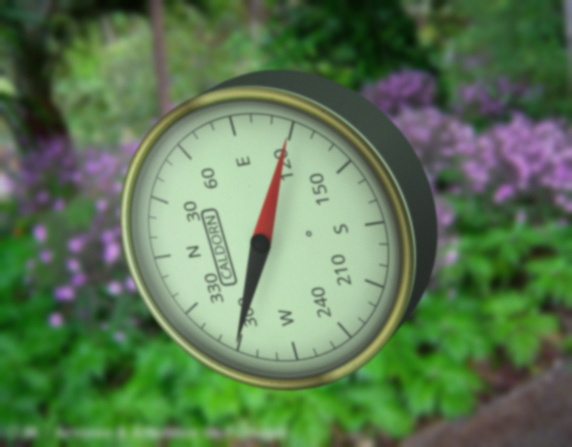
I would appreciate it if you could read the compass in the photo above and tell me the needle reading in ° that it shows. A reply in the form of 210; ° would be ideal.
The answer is 120; °
